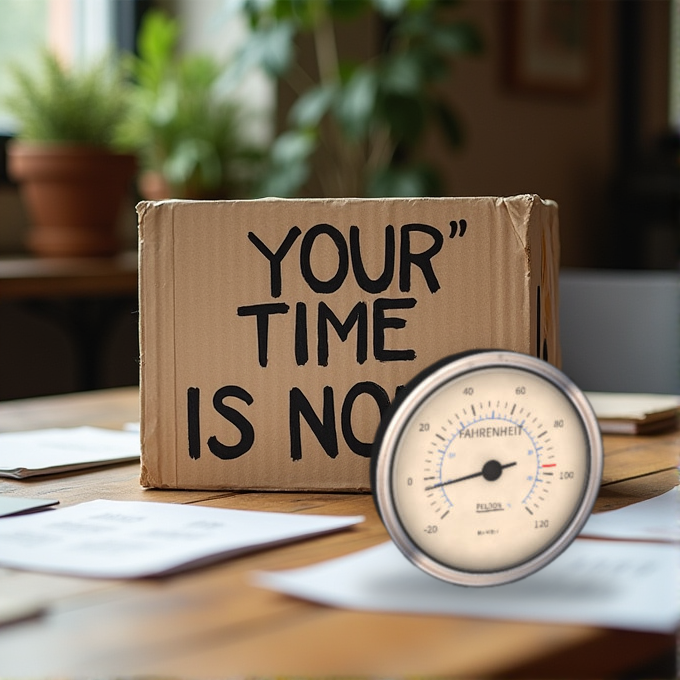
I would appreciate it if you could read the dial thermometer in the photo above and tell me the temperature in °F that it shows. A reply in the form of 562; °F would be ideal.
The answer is -4; °F
